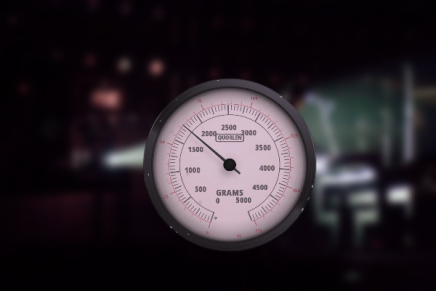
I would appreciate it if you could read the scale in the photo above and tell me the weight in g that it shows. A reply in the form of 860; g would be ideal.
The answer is 1750; g
